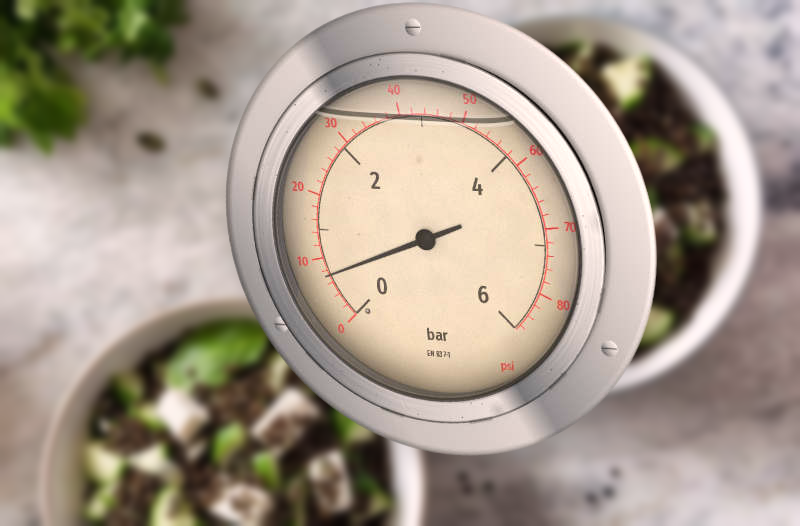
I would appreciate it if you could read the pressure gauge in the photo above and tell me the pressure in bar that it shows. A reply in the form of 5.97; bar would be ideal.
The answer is 0.5; bar
